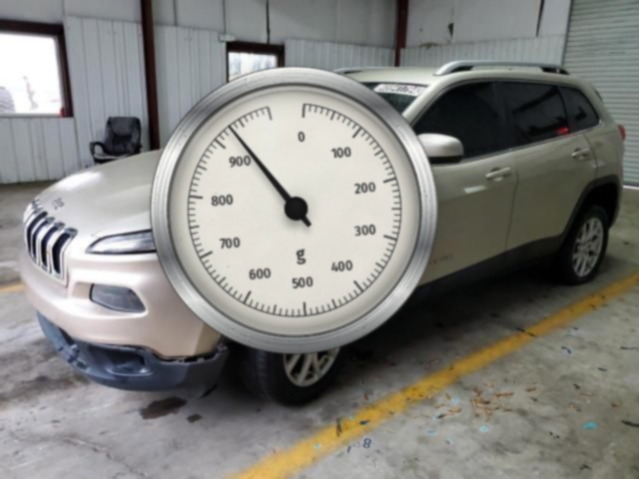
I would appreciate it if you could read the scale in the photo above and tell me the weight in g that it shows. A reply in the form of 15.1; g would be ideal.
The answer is 930; g
